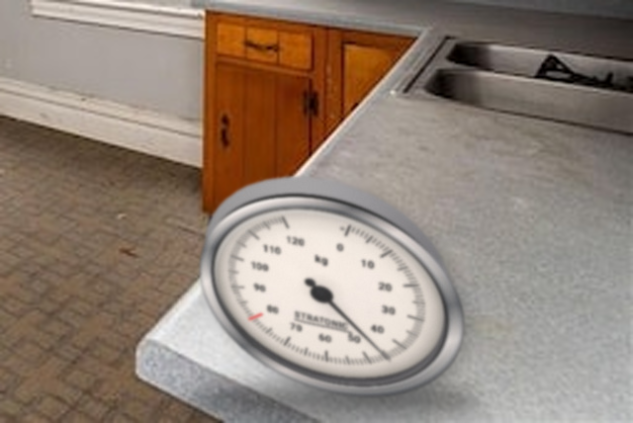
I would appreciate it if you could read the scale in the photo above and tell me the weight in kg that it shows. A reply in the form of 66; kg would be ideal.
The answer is 45; kg
